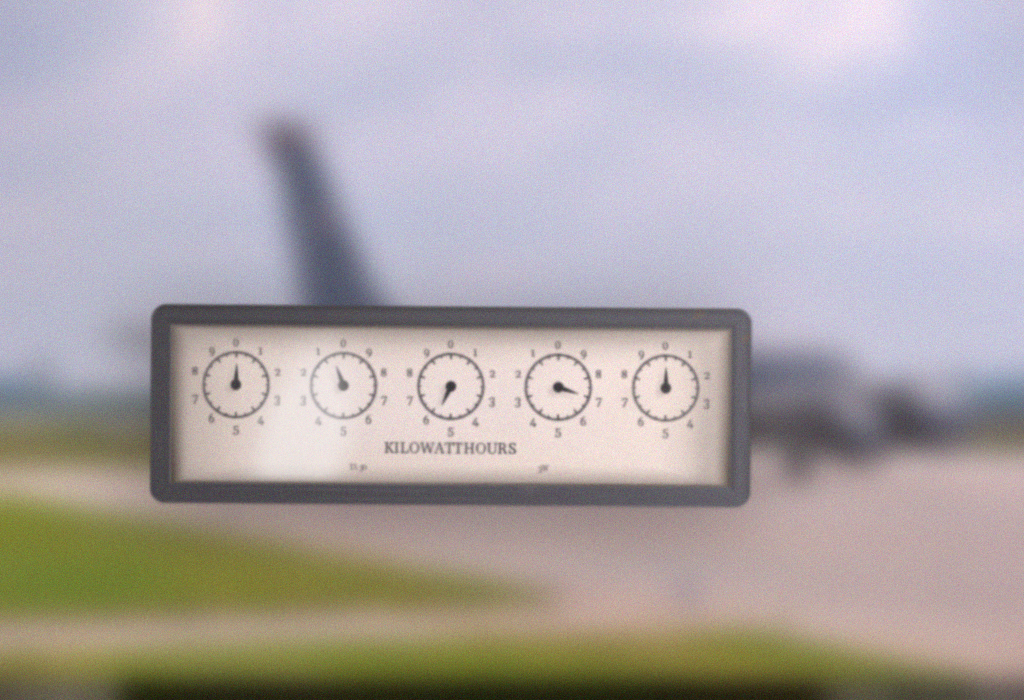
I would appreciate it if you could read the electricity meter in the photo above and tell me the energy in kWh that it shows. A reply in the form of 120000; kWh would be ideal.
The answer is 570; kWh
